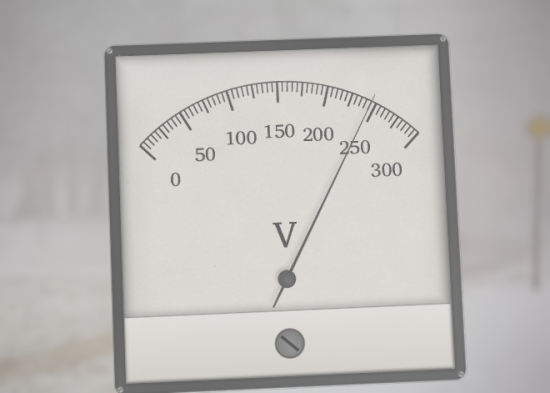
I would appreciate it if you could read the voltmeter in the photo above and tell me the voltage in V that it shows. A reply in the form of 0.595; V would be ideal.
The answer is 245; V
